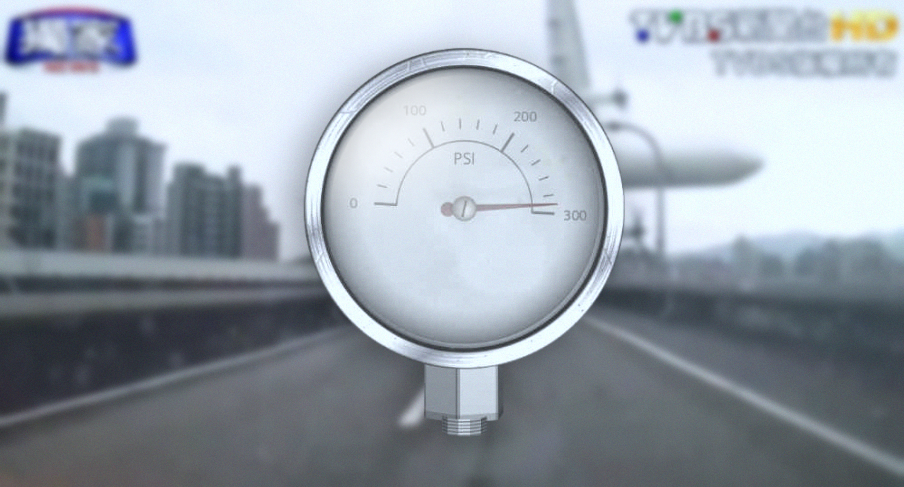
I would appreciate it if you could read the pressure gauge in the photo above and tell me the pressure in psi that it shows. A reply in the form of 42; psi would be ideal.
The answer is 290; psi
